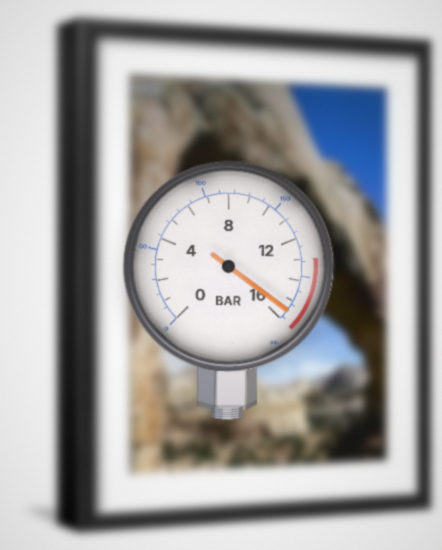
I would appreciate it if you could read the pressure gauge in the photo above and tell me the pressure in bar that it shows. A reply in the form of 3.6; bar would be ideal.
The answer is 15.5; bar
